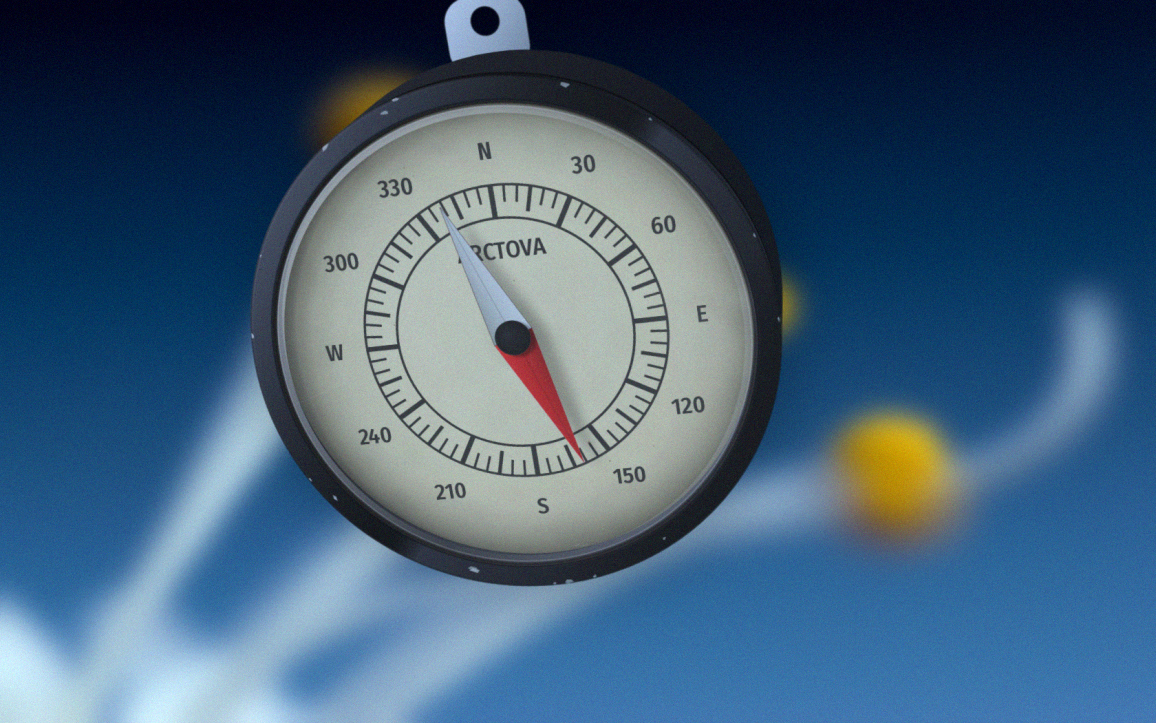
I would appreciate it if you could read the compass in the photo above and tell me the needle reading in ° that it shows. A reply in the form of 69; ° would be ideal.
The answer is 160; °
